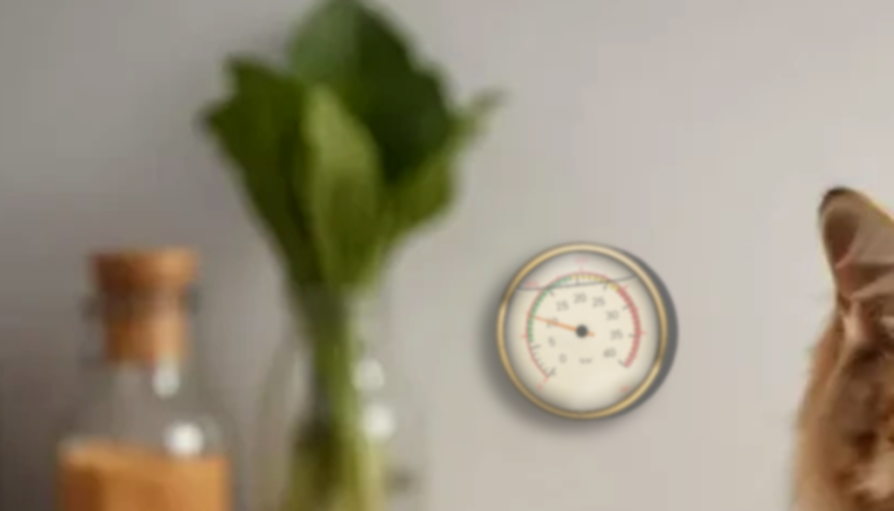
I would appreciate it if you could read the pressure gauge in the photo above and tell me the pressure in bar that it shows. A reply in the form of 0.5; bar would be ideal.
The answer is 10; bar
